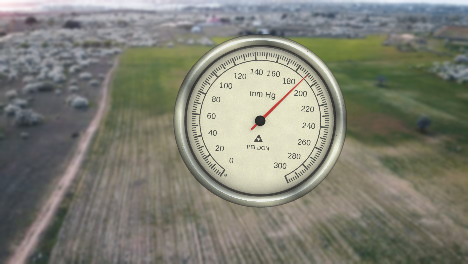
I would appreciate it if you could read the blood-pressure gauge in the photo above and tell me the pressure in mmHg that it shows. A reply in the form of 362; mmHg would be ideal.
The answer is 190; mmHg
